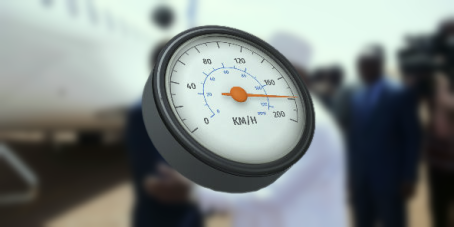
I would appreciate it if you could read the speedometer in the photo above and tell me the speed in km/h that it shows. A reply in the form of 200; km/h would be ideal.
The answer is 180; km/h
